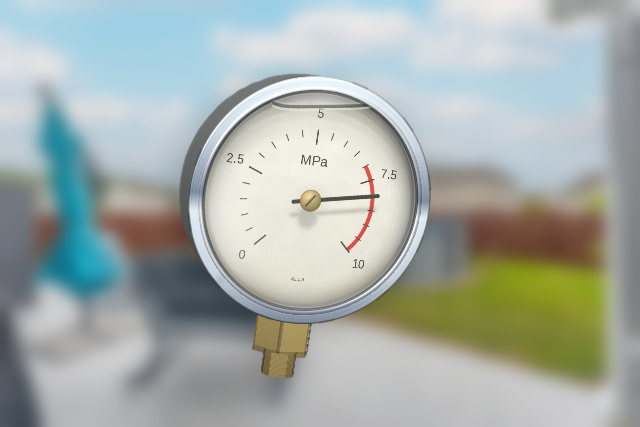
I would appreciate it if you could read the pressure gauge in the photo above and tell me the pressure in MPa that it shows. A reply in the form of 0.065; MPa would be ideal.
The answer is 8; MPa
